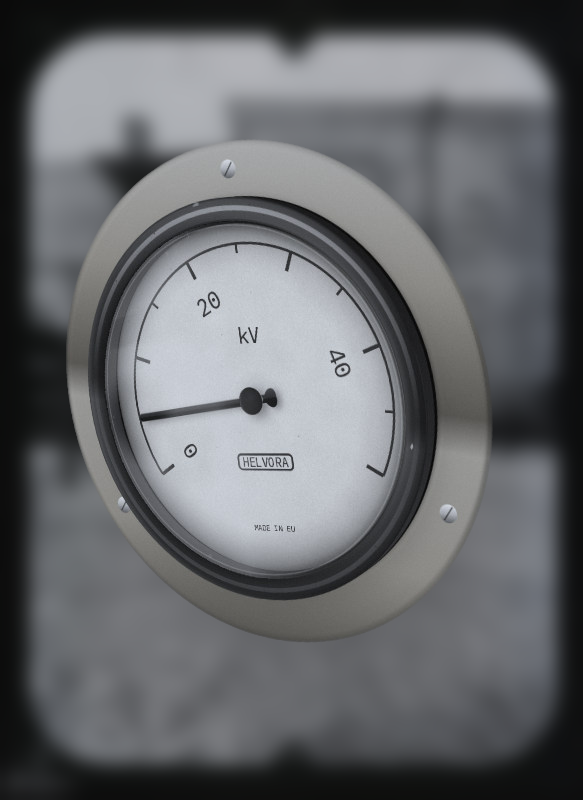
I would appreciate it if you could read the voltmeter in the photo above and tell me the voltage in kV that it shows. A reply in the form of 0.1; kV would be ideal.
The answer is 5; kV
